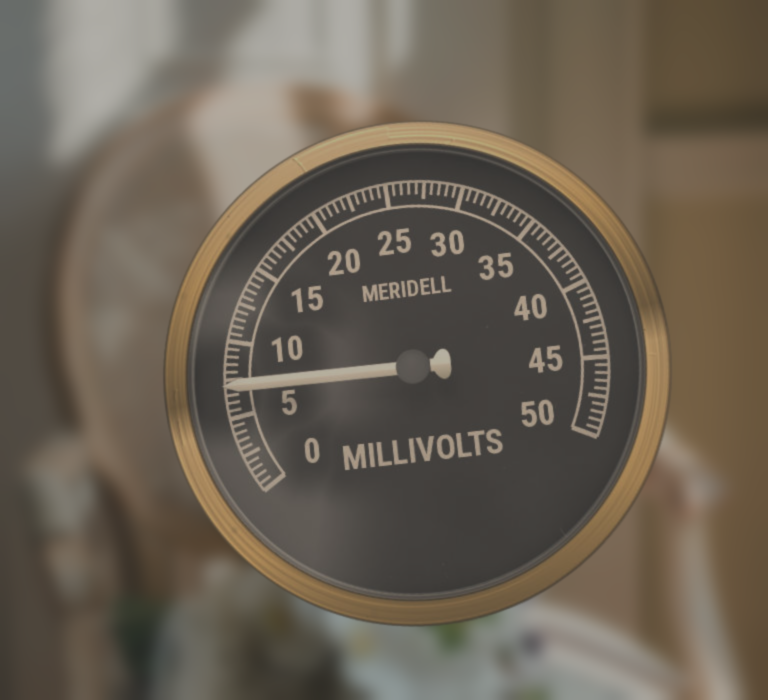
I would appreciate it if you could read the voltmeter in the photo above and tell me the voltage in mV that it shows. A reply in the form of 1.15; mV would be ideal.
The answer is 7; mV
